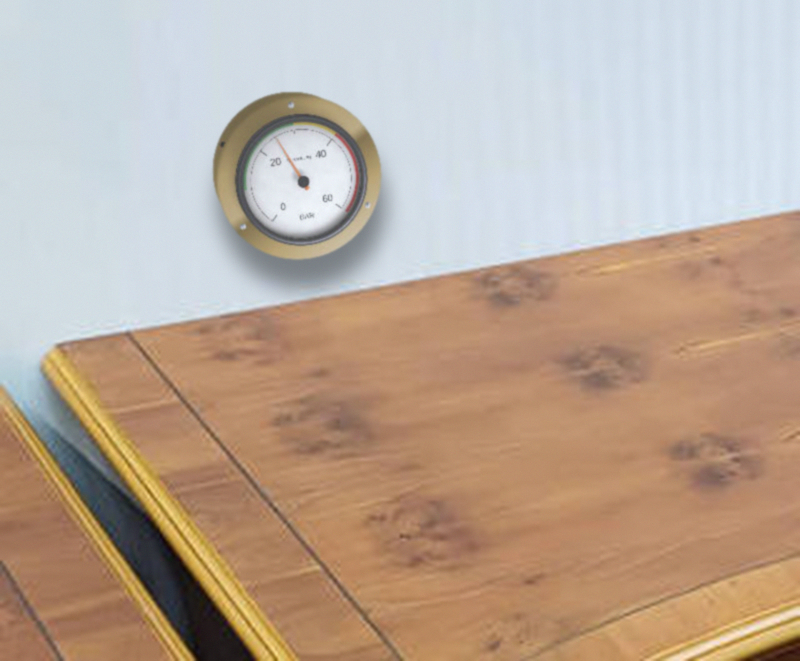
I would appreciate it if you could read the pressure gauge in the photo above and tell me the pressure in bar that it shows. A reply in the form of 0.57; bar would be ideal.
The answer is 25; bar
